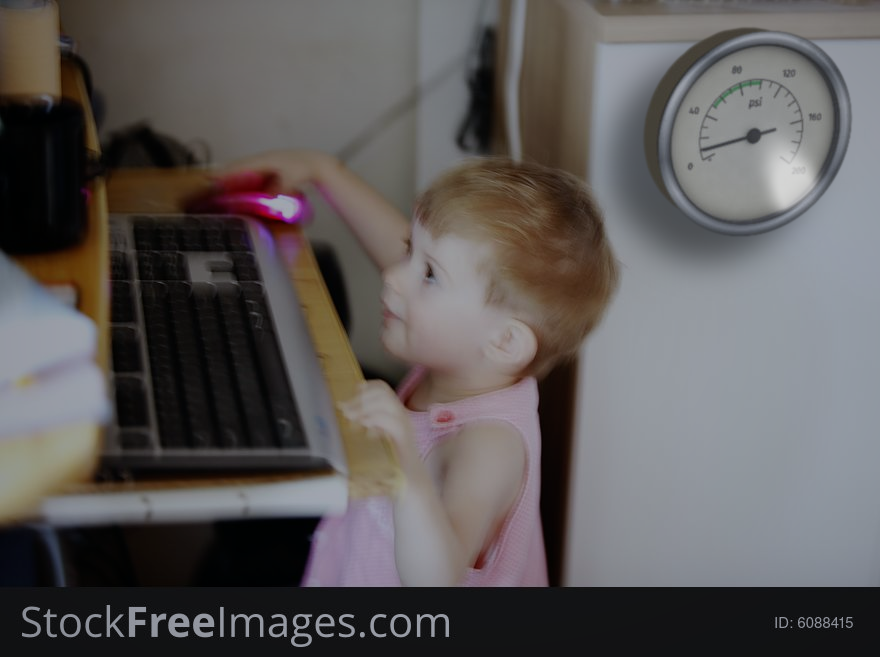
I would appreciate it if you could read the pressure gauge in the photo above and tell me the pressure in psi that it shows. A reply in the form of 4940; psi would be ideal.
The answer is 10; psi
